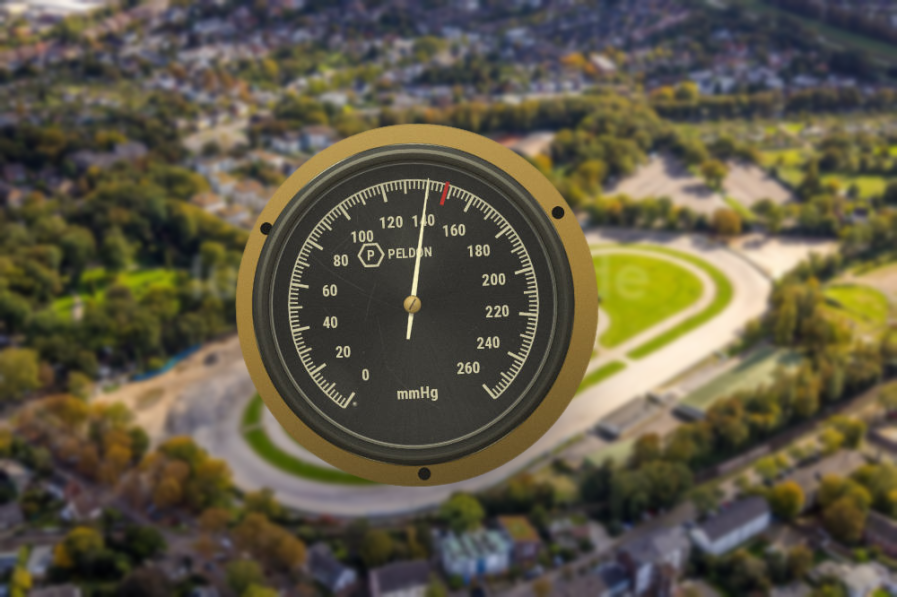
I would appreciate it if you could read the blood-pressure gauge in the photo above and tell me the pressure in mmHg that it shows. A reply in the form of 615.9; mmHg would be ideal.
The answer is 140; mmHg
